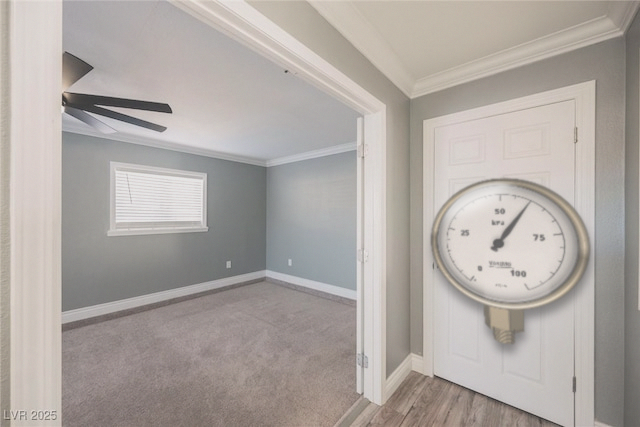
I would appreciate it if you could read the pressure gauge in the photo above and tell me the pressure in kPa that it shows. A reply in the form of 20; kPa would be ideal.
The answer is 60; kPa
